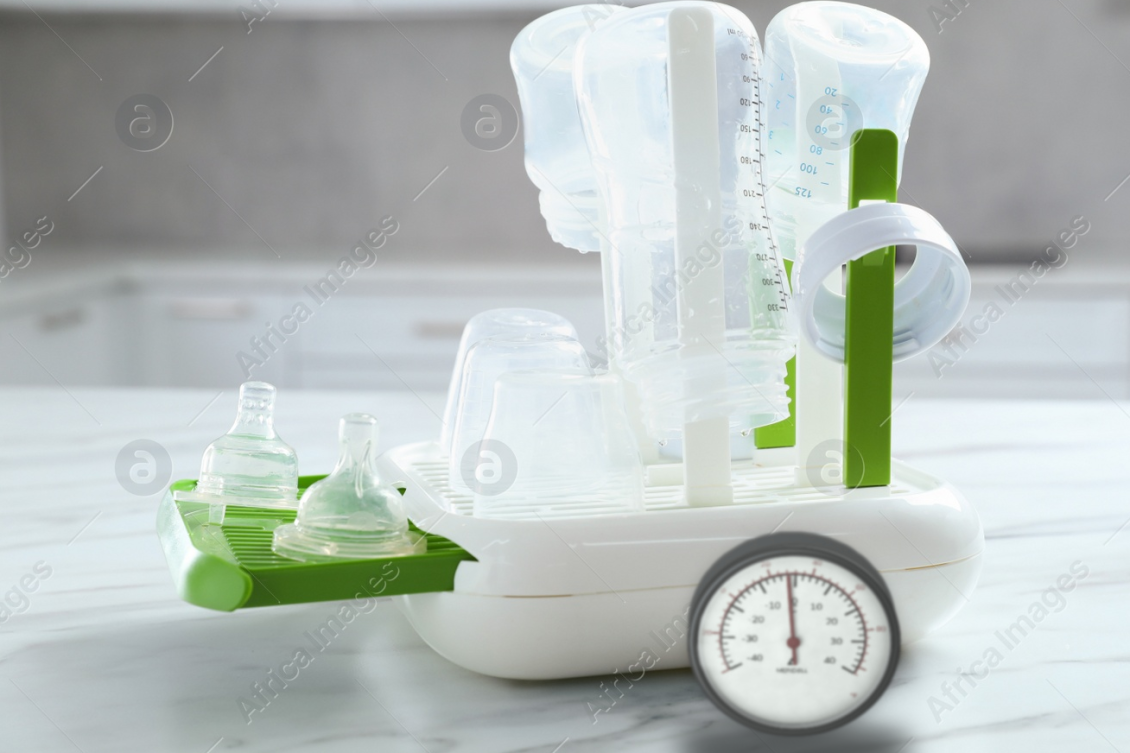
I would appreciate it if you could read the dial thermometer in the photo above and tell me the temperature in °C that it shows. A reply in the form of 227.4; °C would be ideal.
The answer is -2; °C
